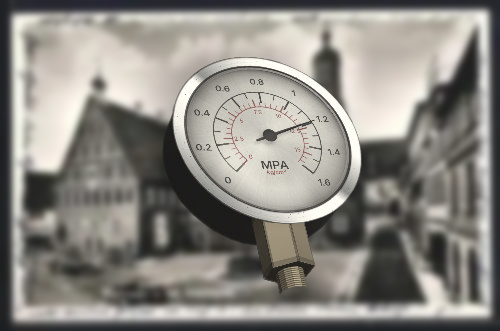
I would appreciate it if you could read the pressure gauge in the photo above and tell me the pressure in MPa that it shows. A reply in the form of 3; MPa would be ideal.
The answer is 1.2; MPa
